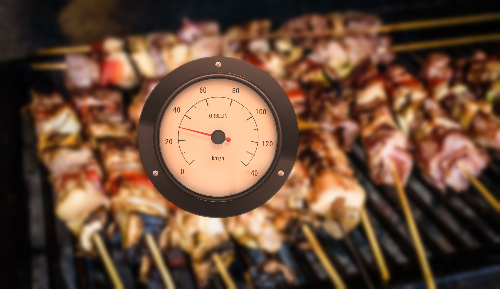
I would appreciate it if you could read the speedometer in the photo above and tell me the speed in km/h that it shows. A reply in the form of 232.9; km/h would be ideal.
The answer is 30; km/h
